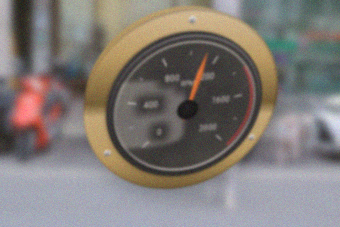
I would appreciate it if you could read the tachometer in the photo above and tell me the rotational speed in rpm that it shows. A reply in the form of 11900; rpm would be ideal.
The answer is 1100; rpm
